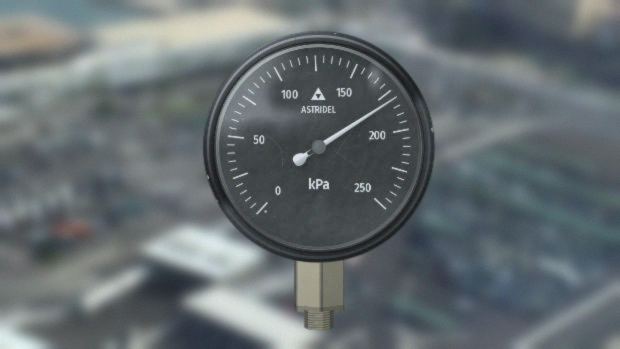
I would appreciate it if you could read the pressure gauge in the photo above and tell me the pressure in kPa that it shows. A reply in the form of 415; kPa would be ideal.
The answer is 180; kPa
